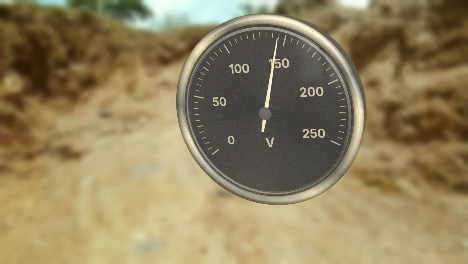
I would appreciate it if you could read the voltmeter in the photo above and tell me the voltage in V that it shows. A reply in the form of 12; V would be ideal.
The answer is 145; V
